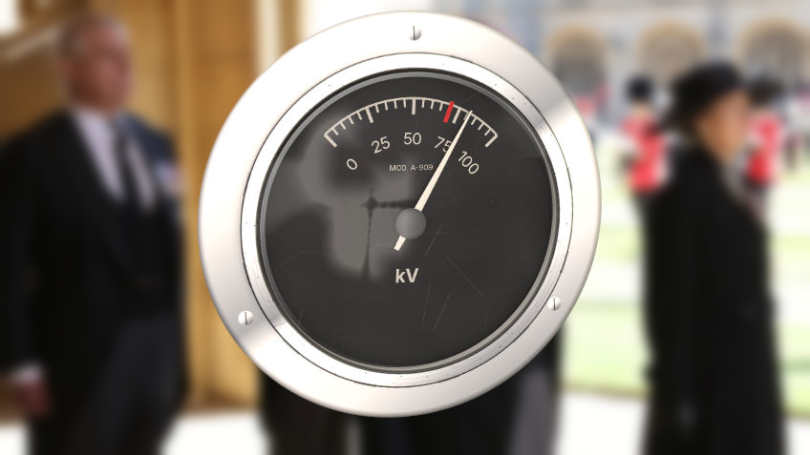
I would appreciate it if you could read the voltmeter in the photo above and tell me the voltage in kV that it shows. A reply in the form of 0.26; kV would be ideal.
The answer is 80; kV
